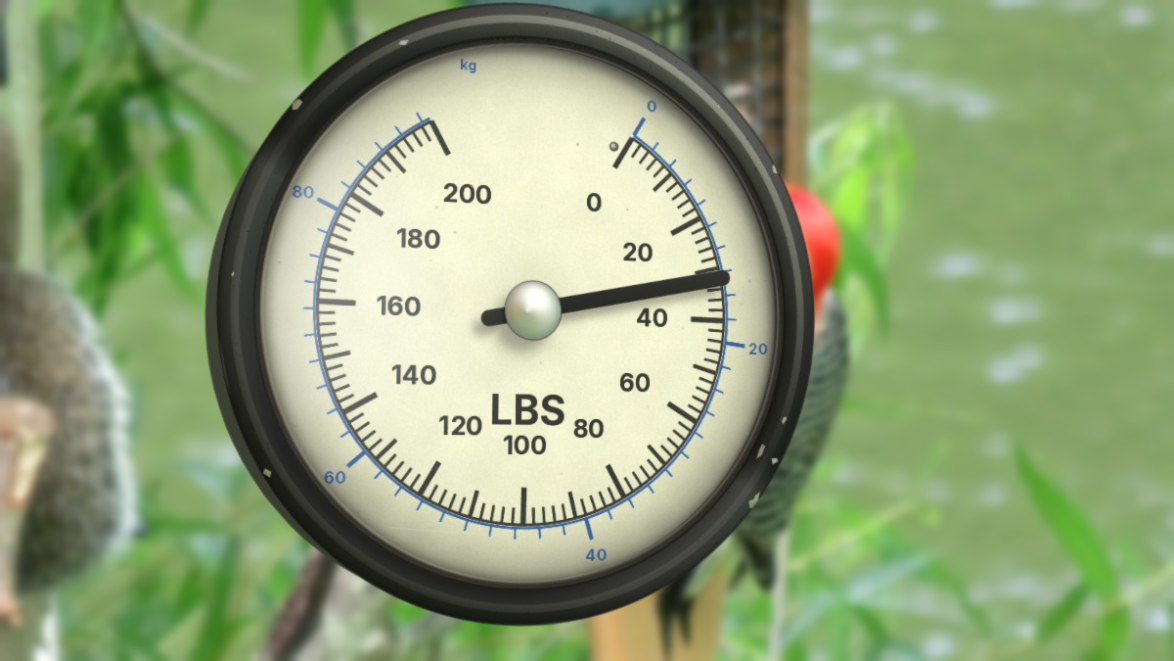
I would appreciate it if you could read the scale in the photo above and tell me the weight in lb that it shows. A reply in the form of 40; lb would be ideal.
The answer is 32; lb
